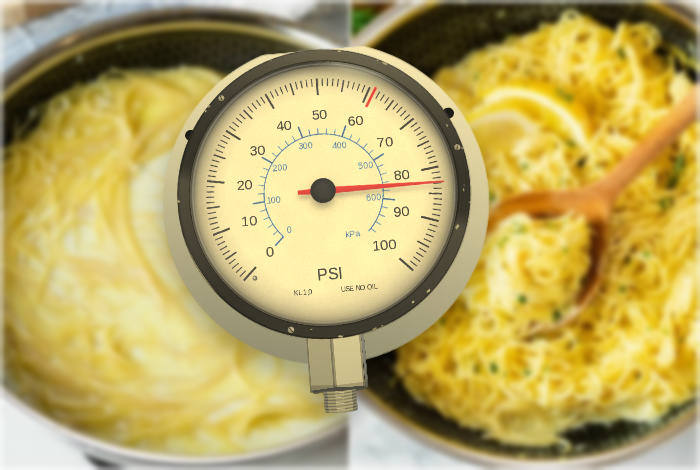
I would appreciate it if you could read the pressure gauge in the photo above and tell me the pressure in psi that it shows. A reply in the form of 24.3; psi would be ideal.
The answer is 83; psi
